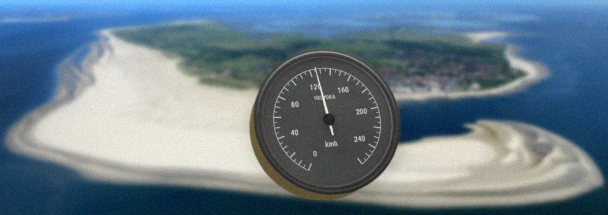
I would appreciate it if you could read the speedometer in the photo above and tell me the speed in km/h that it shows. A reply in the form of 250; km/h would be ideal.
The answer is 125; km/h
